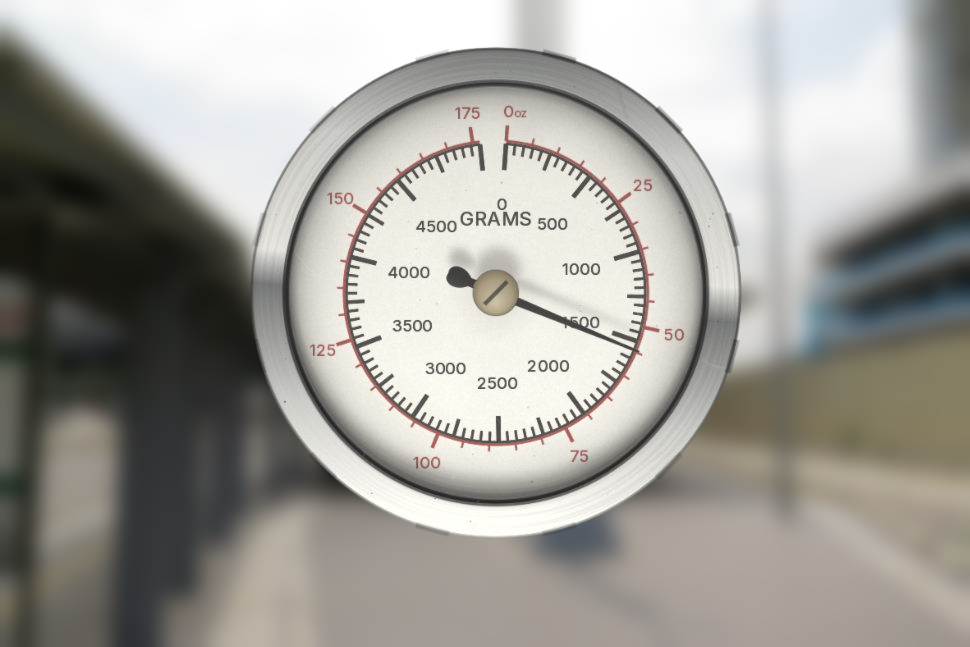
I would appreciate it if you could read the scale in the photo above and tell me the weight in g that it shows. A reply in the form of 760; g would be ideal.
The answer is 1550; g
